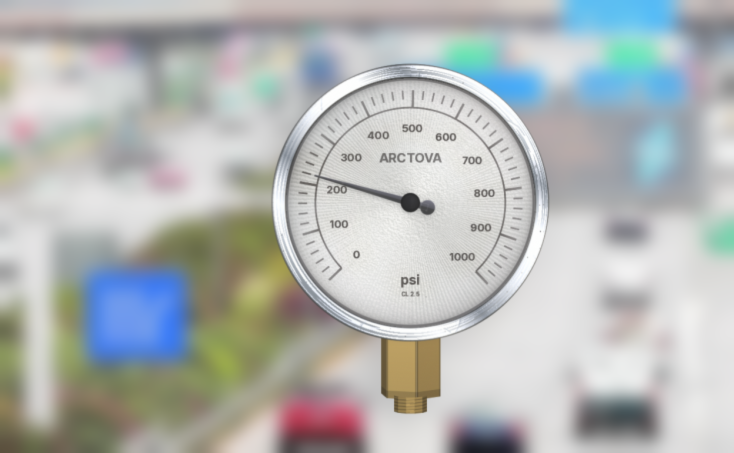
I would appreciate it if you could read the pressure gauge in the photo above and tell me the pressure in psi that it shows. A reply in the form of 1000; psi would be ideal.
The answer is 220; psi
